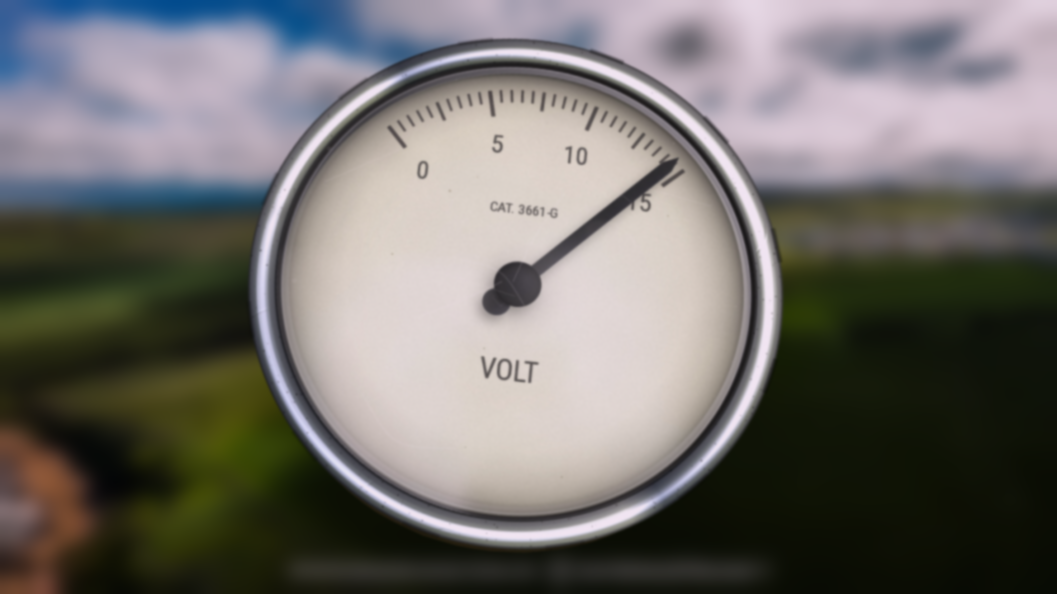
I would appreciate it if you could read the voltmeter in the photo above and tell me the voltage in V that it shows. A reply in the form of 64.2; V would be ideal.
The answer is 14.5; V
